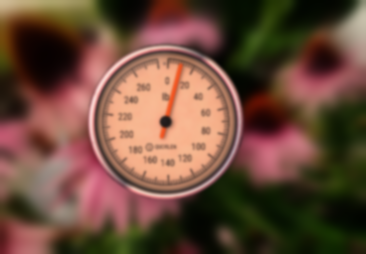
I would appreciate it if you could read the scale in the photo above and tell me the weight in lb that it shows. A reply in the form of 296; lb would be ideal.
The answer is 10; lb
